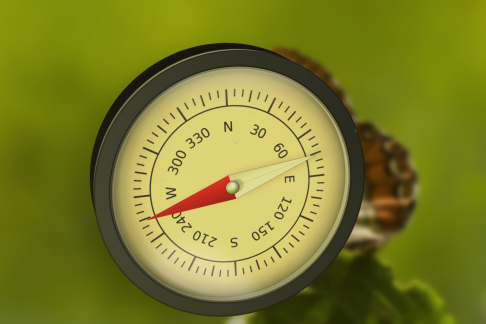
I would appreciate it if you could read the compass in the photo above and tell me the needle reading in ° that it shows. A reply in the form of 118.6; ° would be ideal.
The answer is 255; °
